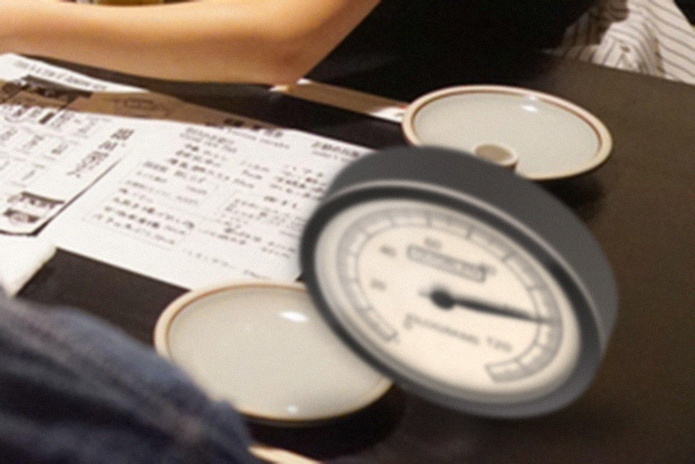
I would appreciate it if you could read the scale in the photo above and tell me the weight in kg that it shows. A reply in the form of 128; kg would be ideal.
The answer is 100; kg
